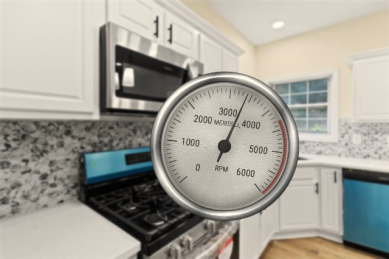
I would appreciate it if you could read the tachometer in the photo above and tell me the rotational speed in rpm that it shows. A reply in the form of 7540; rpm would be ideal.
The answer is 3400; rpm
